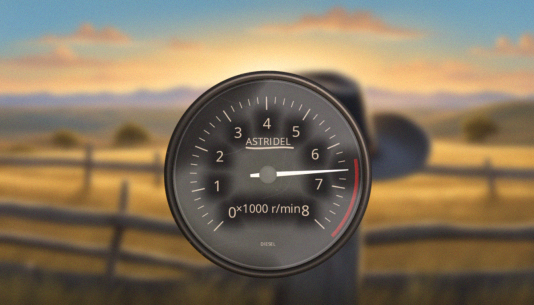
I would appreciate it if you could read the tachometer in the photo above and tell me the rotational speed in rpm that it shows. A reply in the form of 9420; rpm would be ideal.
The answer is 6600; rpm
